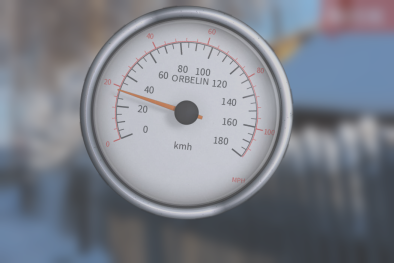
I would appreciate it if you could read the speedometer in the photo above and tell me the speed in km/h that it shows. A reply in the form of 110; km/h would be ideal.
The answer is 30; km/h
